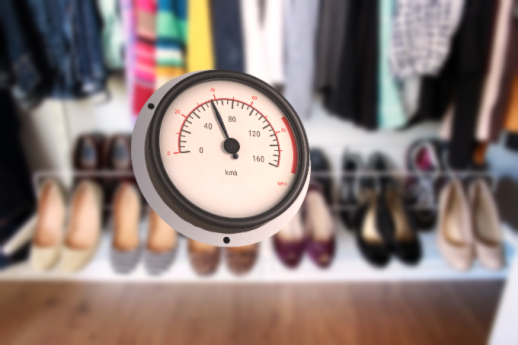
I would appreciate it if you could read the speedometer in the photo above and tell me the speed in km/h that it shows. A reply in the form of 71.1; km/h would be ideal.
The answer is 60; km/h
